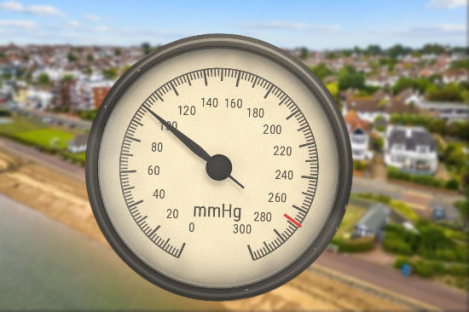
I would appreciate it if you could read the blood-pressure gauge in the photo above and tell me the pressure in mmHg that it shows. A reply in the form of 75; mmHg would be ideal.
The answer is 100; mmHg
